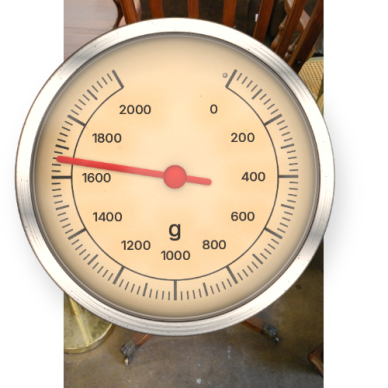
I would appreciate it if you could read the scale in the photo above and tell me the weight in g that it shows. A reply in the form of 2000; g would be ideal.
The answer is 1660; g
